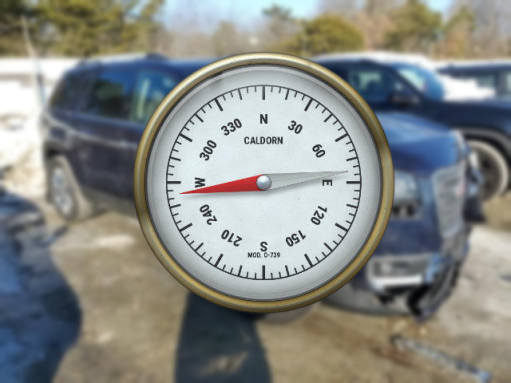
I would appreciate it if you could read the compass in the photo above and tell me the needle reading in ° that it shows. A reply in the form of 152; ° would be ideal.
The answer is 262.5; °
